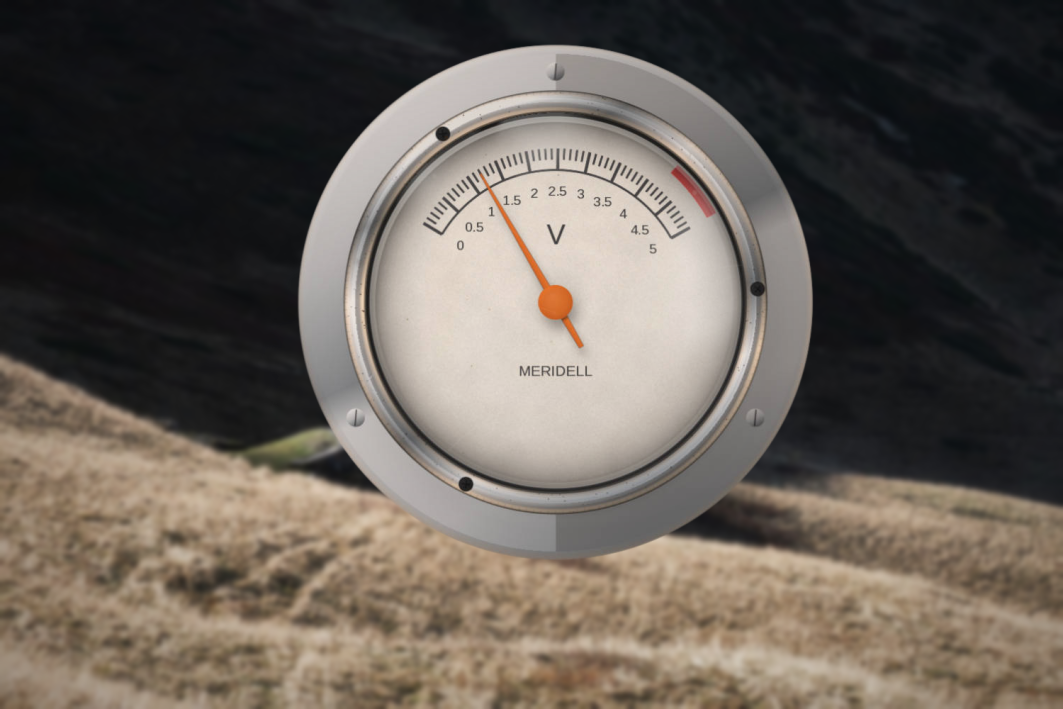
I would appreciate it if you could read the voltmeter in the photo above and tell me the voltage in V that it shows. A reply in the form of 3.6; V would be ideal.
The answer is 1.2; V
